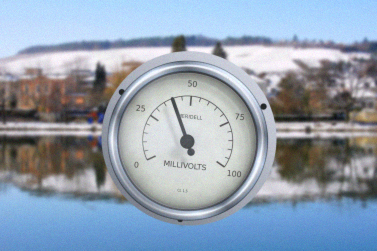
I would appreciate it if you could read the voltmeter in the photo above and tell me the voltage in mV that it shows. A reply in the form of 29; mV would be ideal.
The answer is 40; mV
